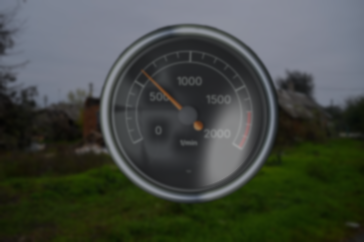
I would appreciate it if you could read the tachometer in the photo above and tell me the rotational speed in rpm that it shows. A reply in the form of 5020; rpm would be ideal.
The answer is 600; rpm
